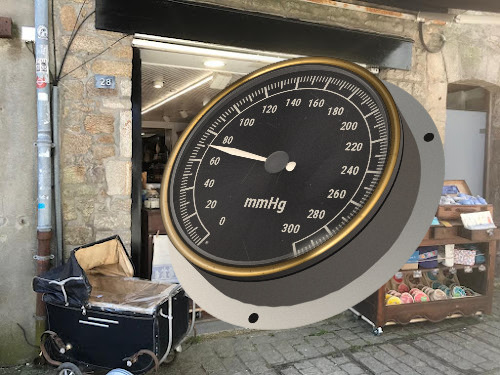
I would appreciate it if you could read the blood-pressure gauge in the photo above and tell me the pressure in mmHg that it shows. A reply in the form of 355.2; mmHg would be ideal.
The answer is 70; mmHg
